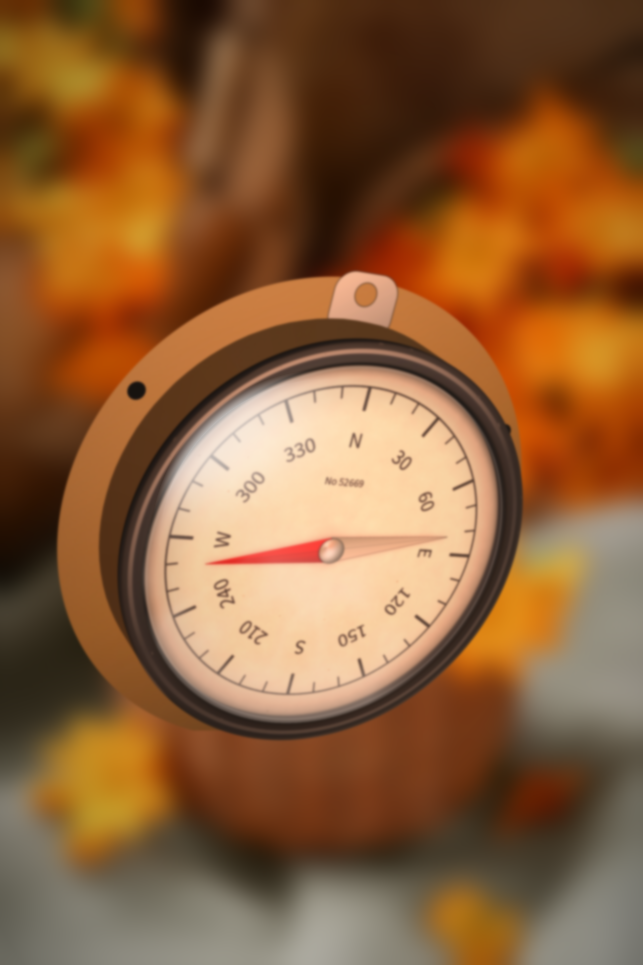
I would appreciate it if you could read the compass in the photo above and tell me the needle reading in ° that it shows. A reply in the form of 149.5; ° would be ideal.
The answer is 260; °
